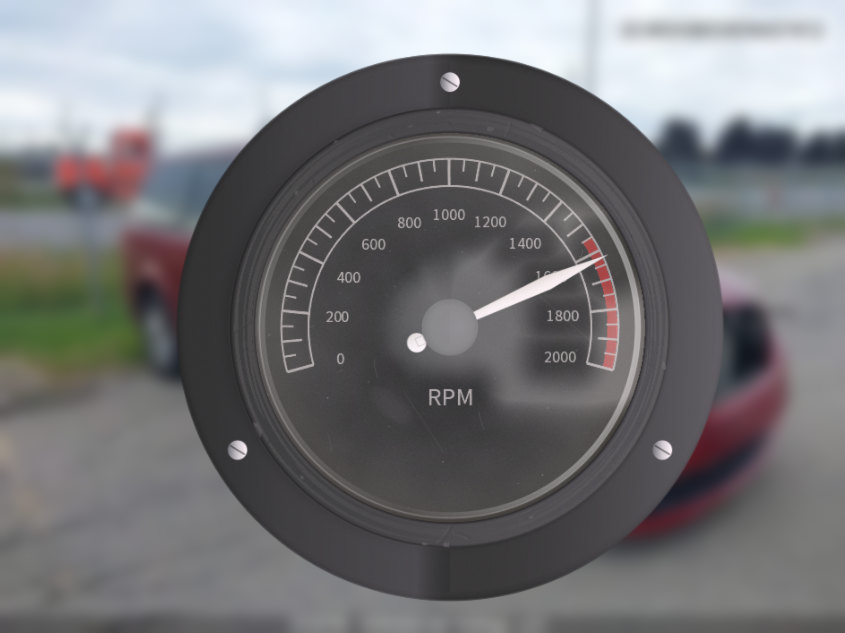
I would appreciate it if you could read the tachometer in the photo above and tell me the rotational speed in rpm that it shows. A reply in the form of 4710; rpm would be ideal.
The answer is 1625; rpm
